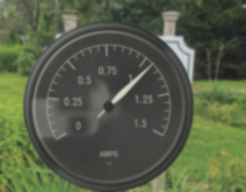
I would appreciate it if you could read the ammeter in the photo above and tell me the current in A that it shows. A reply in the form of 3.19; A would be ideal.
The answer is 1.05; A
